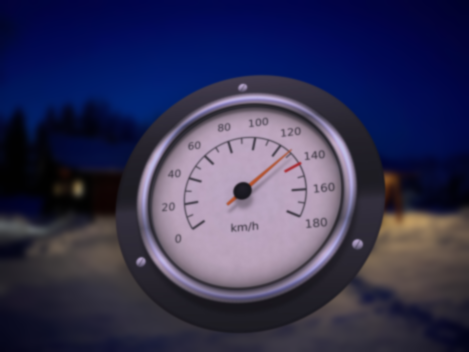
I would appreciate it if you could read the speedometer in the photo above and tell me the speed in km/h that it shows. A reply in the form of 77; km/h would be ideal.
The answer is 130; km/h
